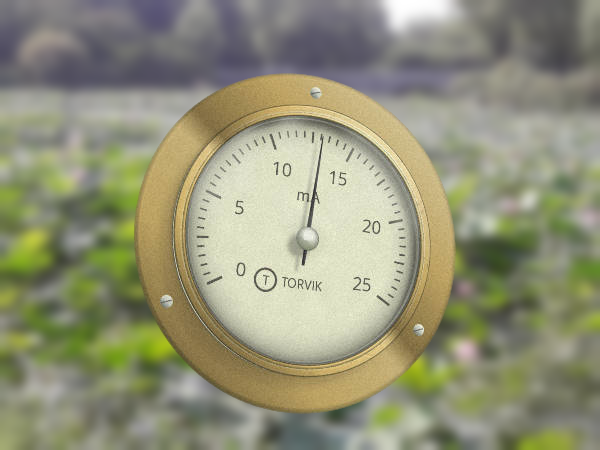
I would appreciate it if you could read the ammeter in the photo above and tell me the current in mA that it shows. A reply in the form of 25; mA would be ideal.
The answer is 13; mA
